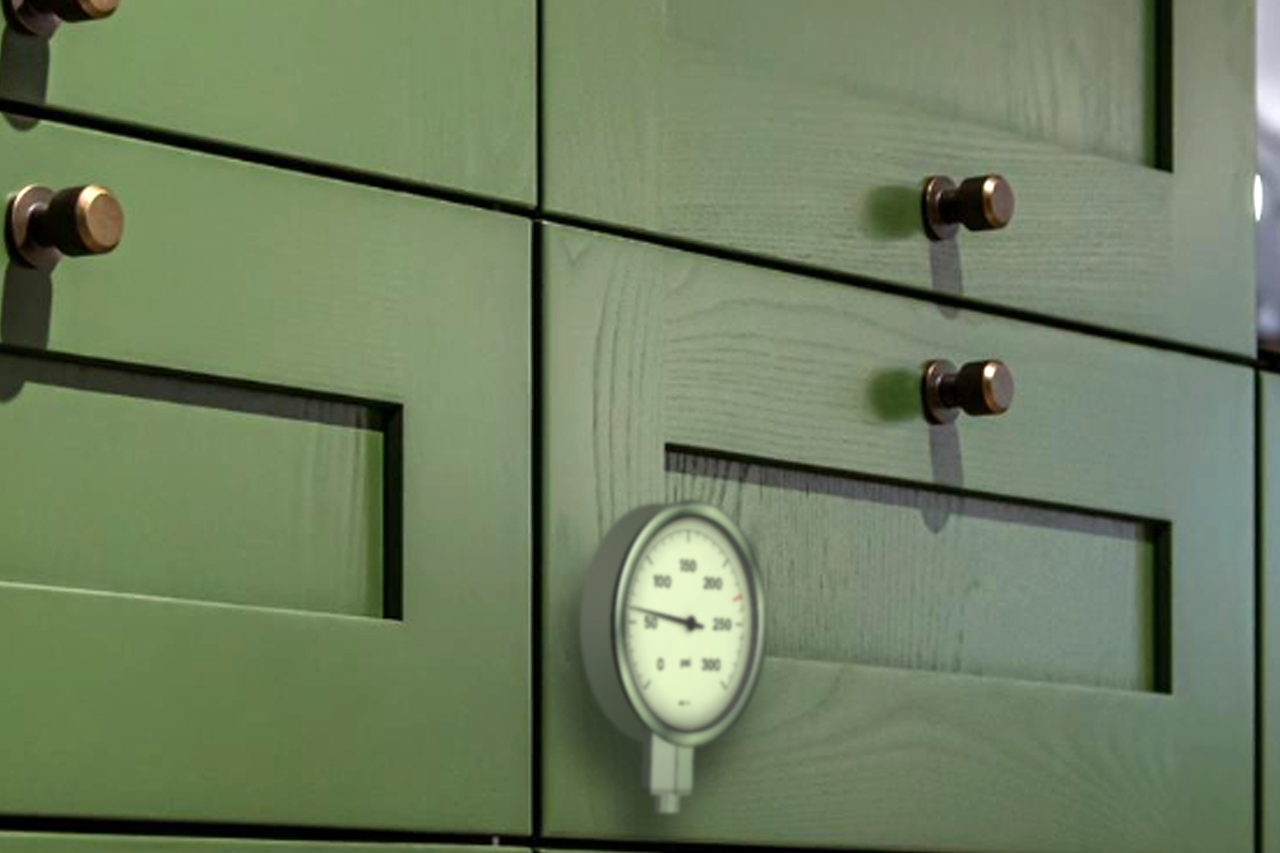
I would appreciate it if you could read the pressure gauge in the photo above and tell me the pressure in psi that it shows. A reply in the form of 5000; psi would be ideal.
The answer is 60; psi
